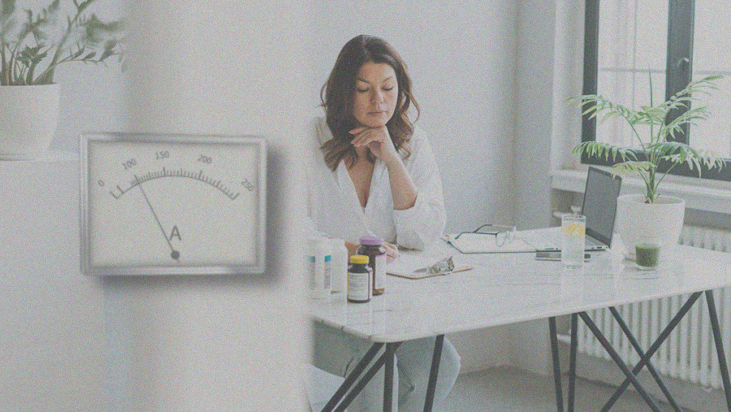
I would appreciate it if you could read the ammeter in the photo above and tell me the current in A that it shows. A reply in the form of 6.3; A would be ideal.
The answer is 100; A
